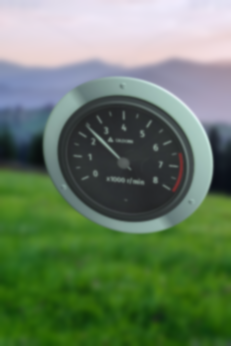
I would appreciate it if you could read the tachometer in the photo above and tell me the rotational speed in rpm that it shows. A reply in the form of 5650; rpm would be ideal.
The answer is 2500; rpm
